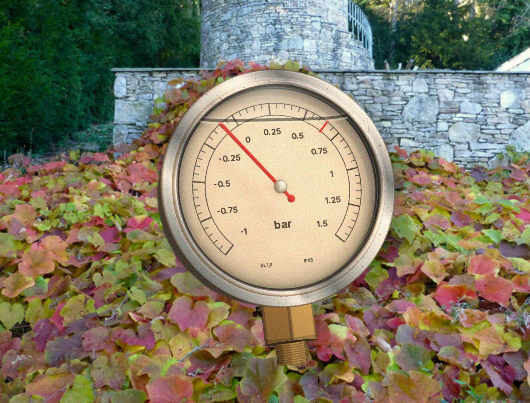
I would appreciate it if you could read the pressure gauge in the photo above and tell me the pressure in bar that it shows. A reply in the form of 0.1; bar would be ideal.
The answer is -0.1; bar
